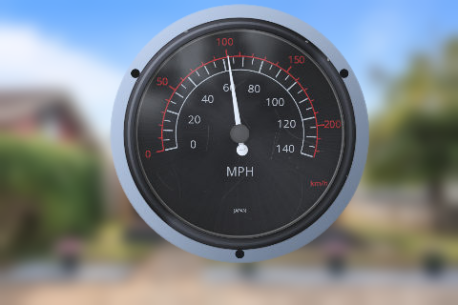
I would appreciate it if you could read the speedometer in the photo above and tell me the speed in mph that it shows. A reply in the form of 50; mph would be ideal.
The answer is 62.5; mph
